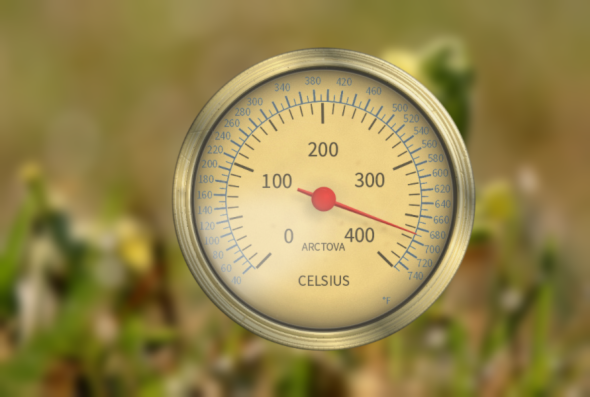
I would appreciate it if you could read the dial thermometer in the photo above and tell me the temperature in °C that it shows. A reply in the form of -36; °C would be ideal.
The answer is 365; °C
